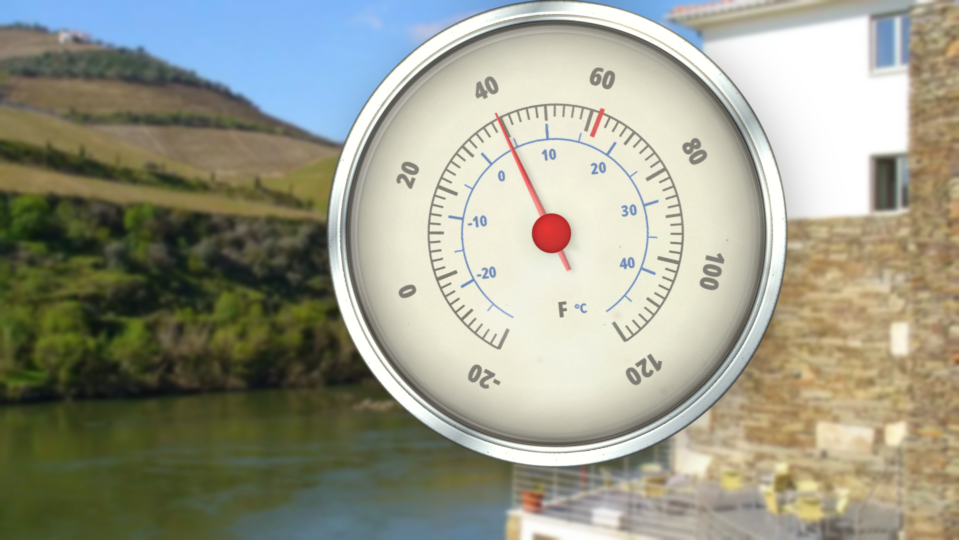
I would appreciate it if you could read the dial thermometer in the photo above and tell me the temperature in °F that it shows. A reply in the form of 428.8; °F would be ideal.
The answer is 40; °F
